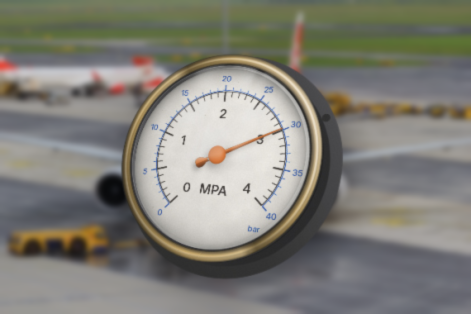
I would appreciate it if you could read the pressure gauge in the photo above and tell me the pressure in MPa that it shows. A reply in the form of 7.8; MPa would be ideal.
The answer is 3; MPa
